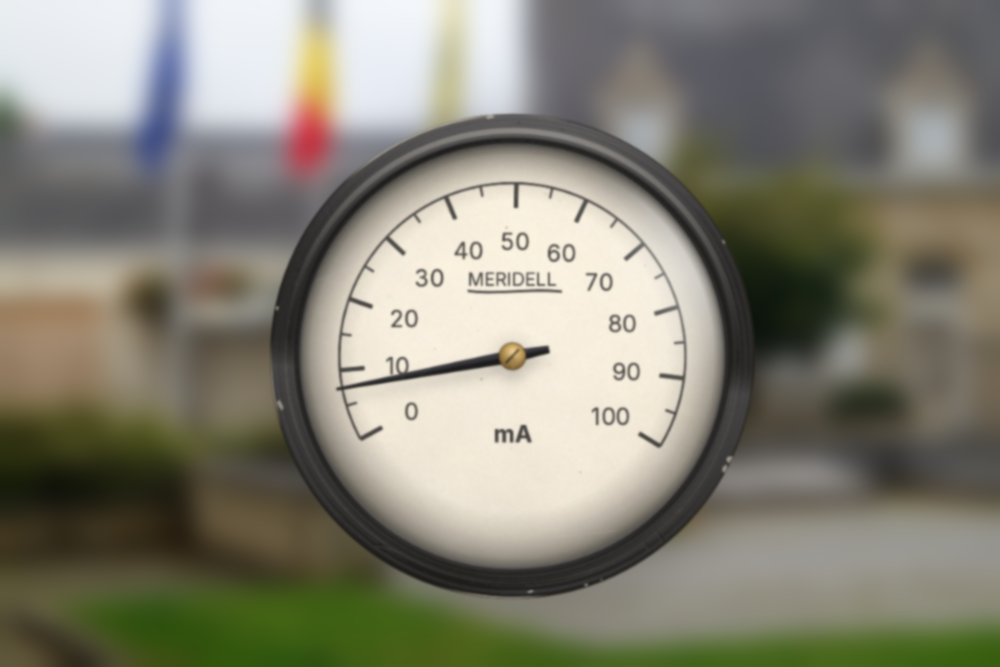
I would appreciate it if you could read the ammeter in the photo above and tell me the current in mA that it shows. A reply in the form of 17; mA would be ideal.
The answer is 7.5; mA
